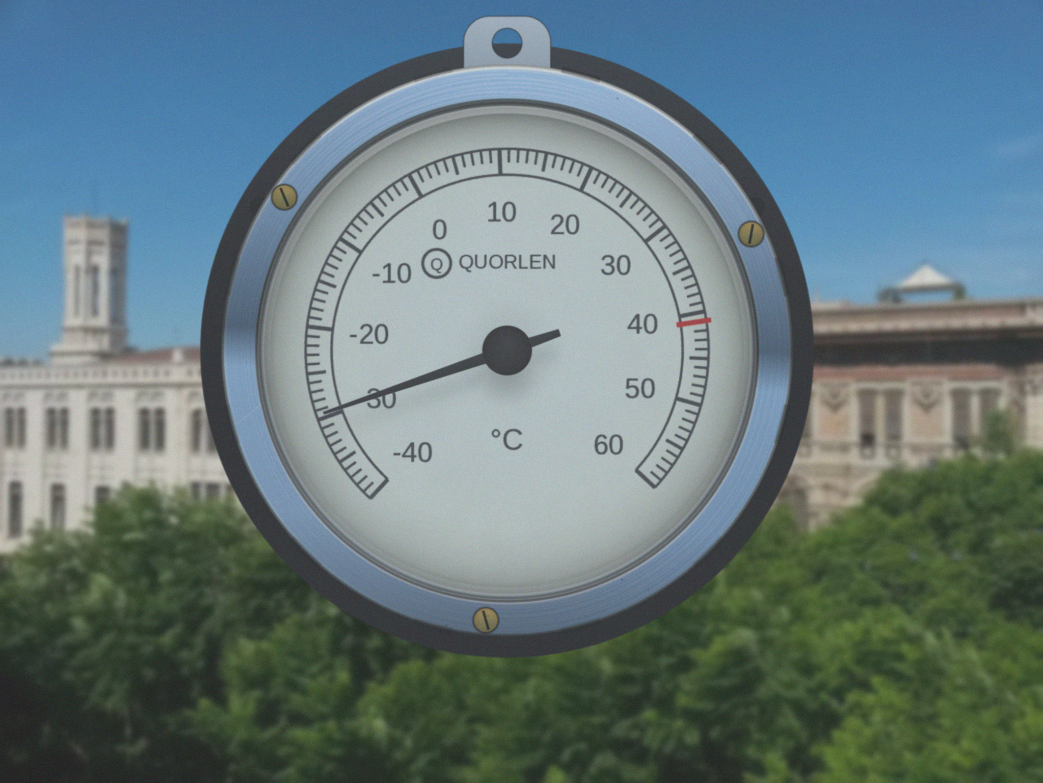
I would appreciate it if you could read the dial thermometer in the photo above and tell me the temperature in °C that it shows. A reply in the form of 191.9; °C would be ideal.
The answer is -29.5; °C
